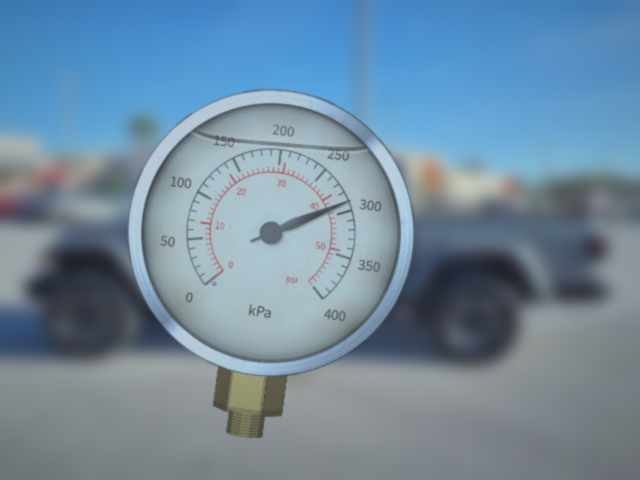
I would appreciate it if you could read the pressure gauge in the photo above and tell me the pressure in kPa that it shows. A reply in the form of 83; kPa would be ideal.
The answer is 290; kPa
